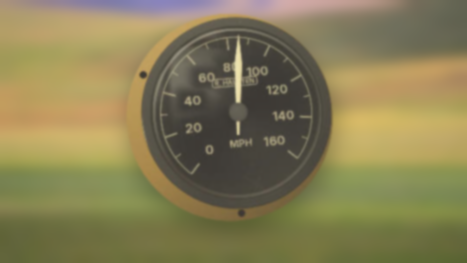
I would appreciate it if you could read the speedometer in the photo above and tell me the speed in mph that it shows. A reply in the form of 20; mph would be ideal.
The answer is 85; mph
